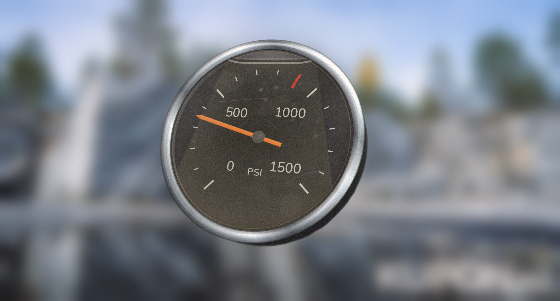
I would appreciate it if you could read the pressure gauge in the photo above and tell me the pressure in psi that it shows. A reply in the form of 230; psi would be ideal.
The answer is 350; psi
